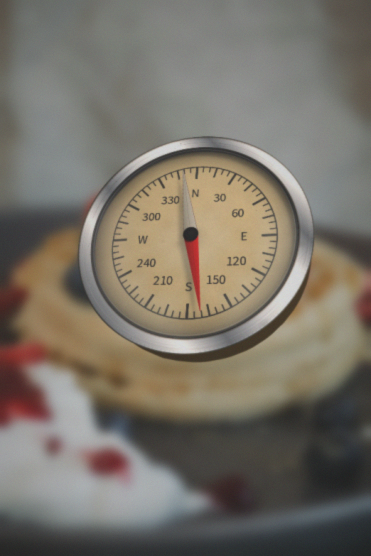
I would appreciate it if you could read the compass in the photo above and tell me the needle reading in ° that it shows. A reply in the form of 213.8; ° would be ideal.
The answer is 170; °
